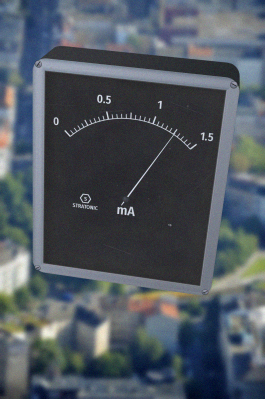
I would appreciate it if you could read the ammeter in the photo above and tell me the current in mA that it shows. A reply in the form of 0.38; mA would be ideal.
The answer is 1.25; mA
